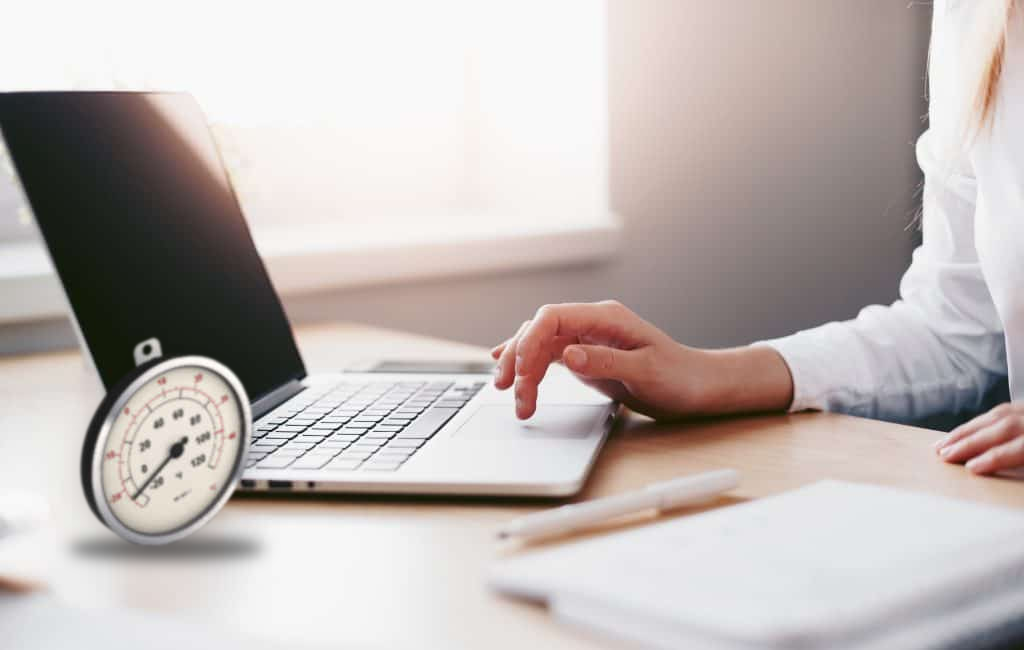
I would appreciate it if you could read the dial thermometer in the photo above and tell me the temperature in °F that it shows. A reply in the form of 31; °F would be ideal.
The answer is -10; °F
